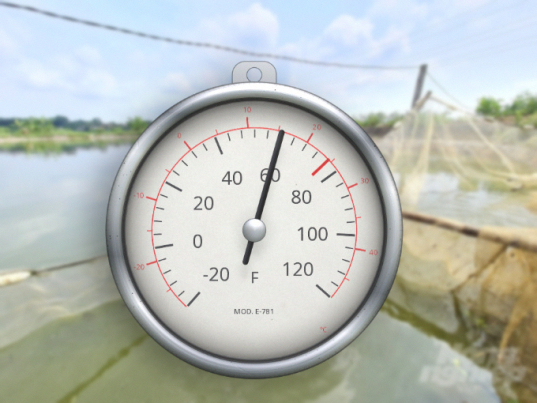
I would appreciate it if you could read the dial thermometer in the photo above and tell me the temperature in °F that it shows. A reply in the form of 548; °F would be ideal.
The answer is 60; °F
